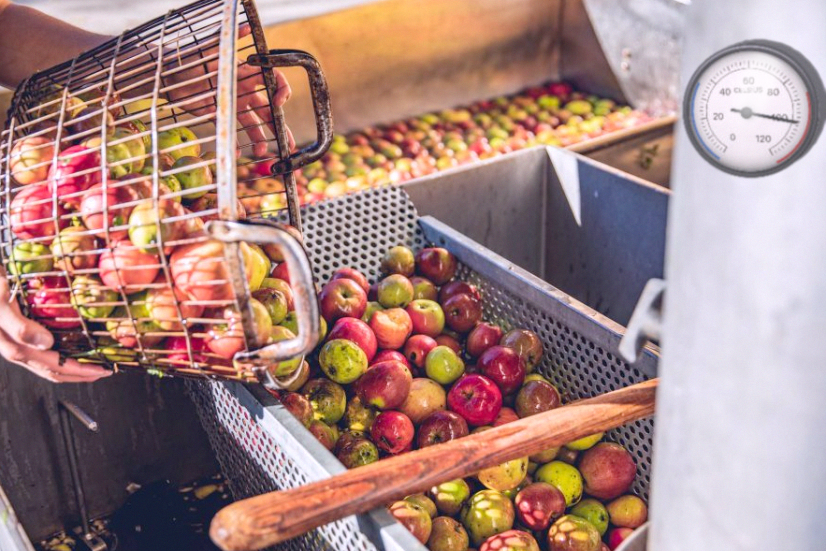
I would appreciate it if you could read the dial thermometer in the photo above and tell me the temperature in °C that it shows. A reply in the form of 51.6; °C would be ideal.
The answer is 100; °C
